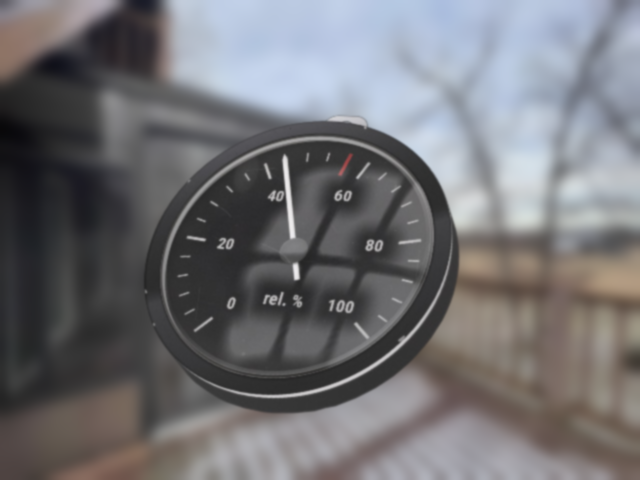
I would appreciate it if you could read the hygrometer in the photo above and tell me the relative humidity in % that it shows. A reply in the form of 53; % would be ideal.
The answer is 44; %
